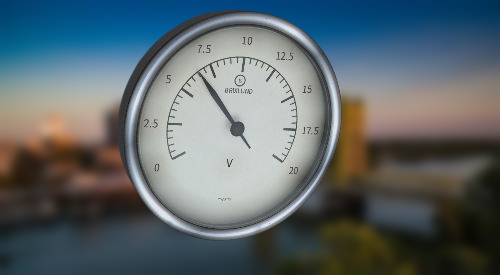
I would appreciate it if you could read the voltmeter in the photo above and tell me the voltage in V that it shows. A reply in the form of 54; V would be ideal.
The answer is 6.5; V
